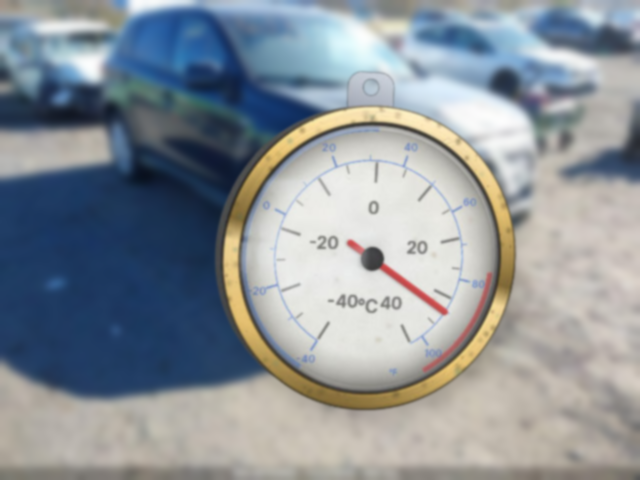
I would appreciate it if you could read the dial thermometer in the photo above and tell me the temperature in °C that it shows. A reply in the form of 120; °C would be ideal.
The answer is 32.5; °C
